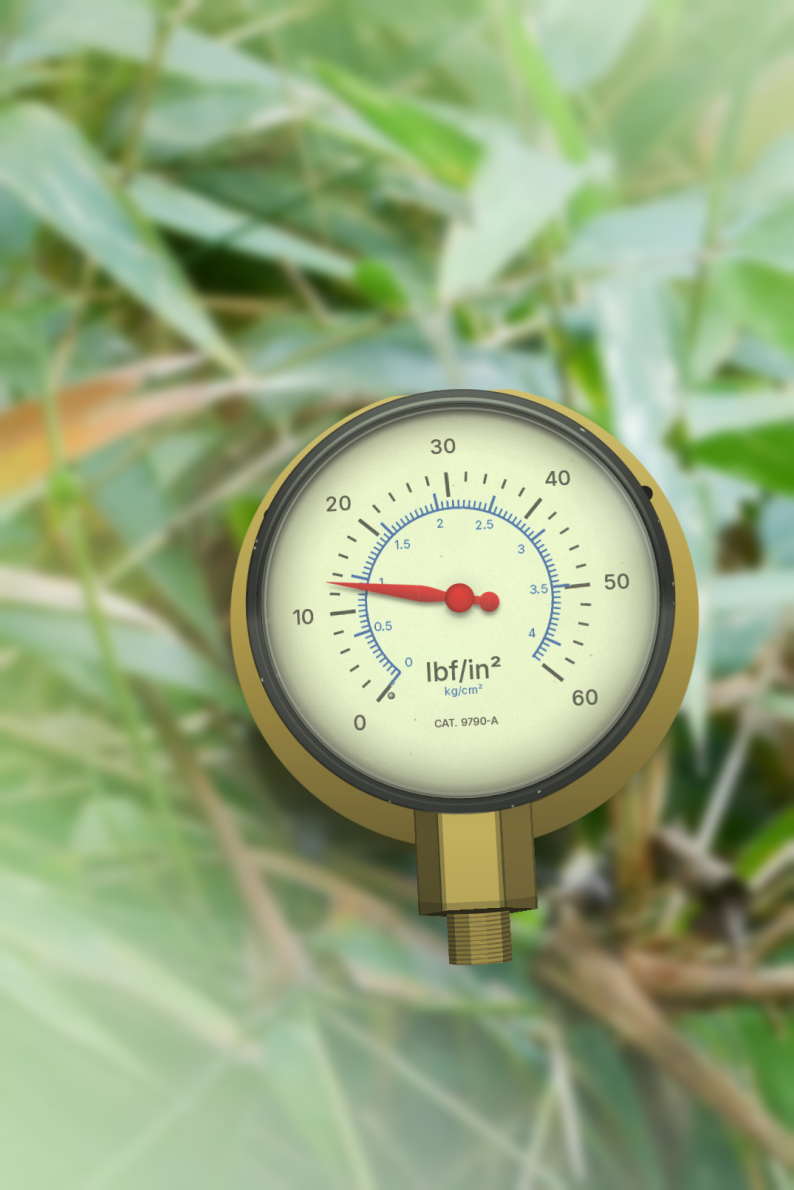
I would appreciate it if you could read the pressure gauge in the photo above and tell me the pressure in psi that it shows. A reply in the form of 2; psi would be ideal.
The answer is 13; psi
